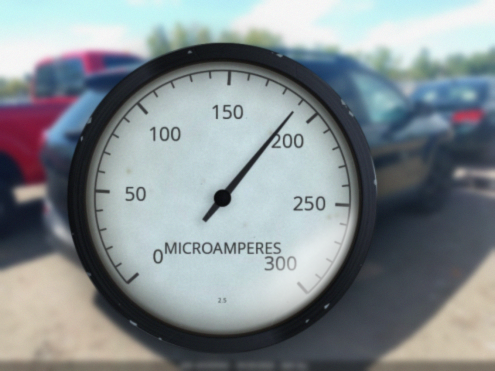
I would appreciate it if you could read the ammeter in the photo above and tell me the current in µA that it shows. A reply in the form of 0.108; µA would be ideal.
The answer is 190; µA
